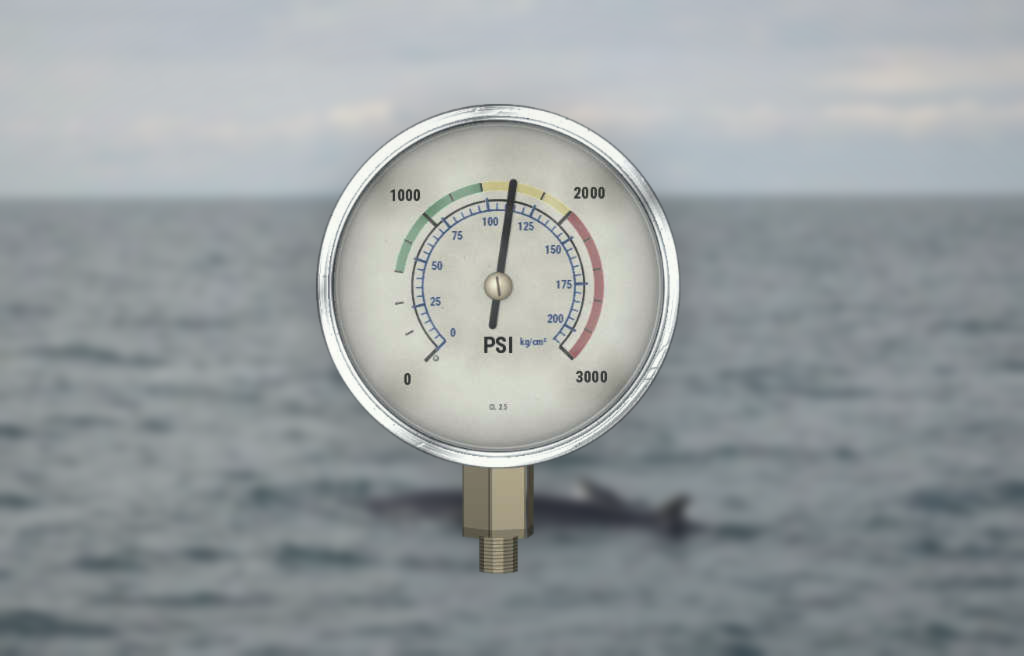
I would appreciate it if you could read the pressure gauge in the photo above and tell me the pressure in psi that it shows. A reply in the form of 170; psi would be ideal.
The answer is 1600; psi
